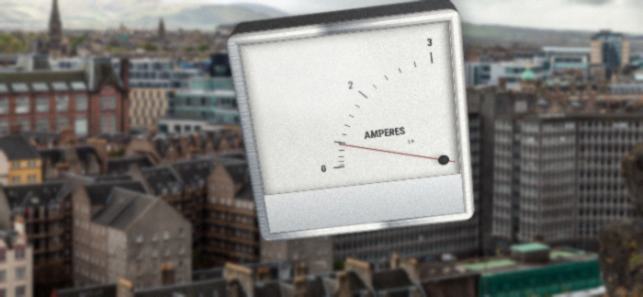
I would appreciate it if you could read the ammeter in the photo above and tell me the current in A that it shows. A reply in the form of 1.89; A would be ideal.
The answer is 1; A
